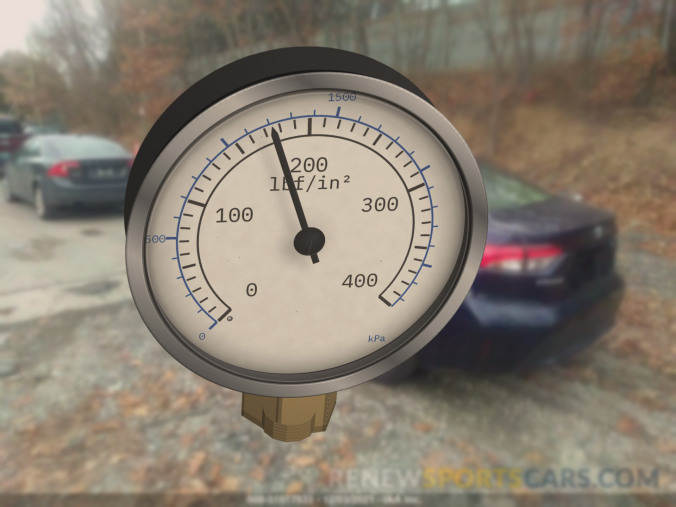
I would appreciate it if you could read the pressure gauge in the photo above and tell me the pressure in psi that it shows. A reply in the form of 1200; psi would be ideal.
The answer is 175; psi
